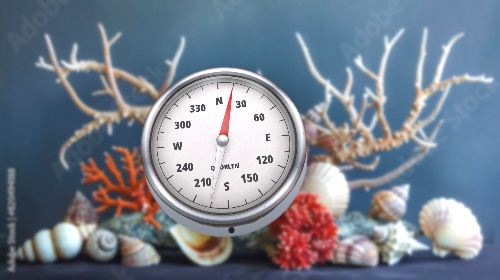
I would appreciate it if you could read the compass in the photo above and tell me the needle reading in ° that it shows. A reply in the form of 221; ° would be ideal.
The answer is 15; °
